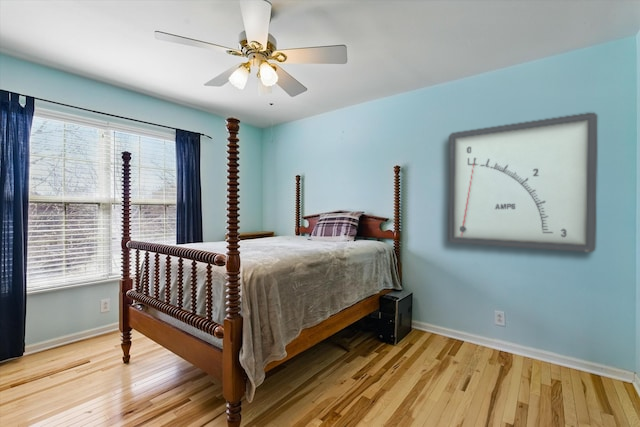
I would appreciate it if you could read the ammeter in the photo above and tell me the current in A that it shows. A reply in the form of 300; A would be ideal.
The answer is 0.5; A
